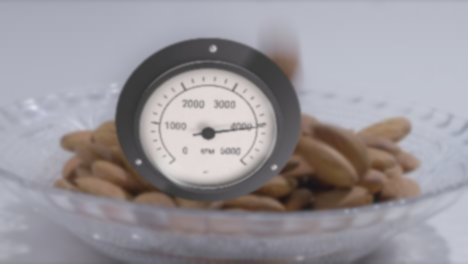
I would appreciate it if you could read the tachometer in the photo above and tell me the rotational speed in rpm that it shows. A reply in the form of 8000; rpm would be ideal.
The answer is 4000; rpm
